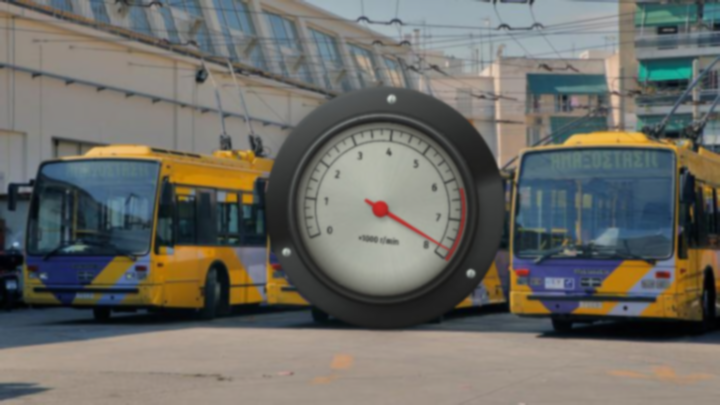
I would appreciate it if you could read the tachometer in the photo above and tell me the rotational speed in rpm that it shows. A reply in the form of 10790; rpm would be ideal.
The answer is 7750; rpm
